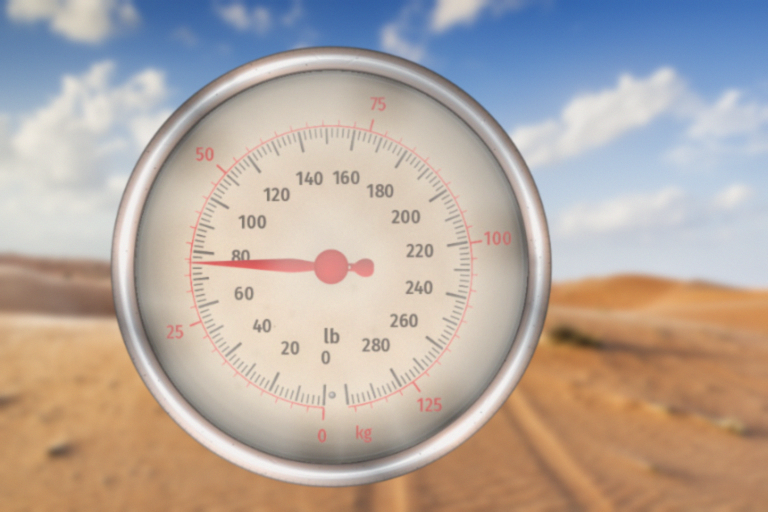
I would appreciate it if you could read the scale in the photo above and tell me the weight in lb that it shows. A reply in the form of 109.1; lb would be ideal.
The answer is 76; lb
